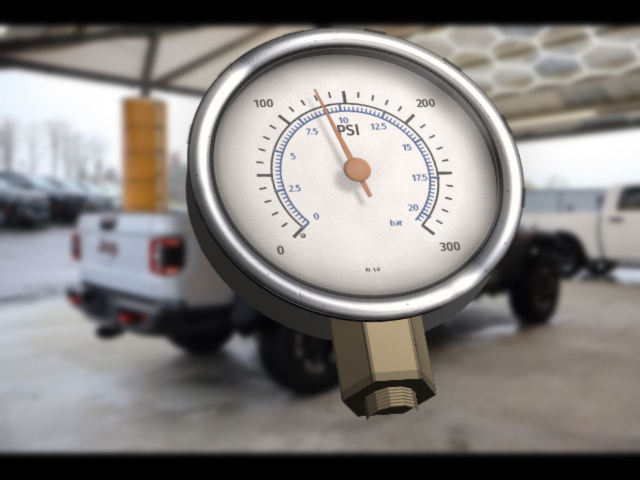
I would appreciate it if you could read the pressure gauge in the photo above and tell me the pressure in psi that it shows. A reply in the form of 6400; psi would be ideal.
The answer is 130; psi
